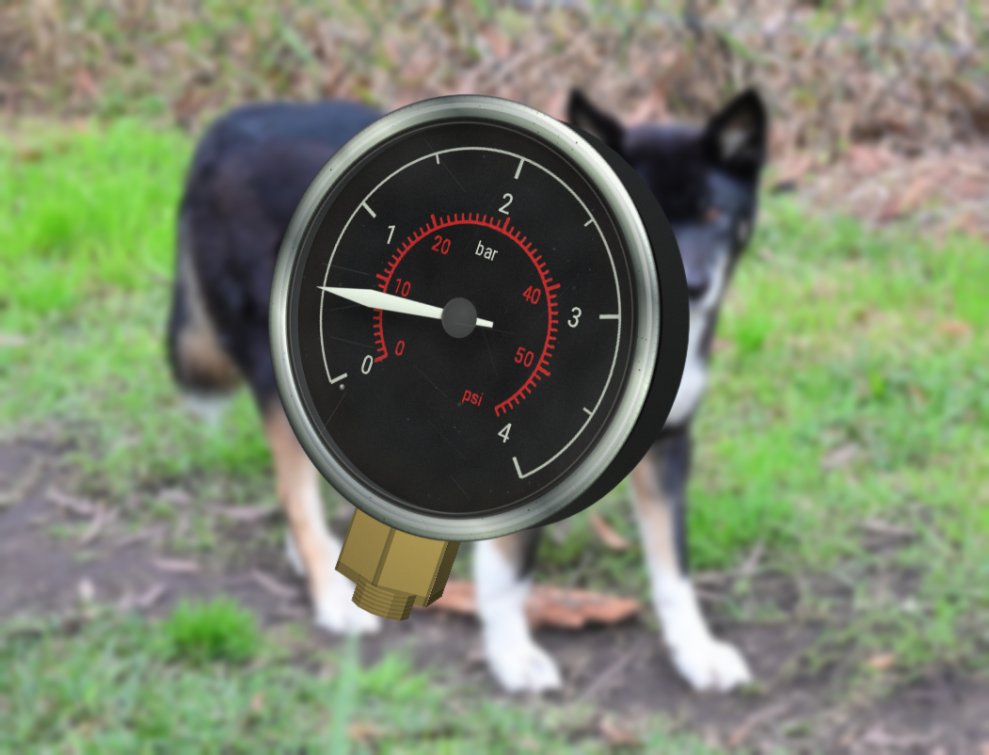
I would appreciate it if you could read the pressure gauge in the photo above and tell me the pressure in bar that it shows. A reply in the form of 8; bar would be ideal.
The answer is 0.5; bar
